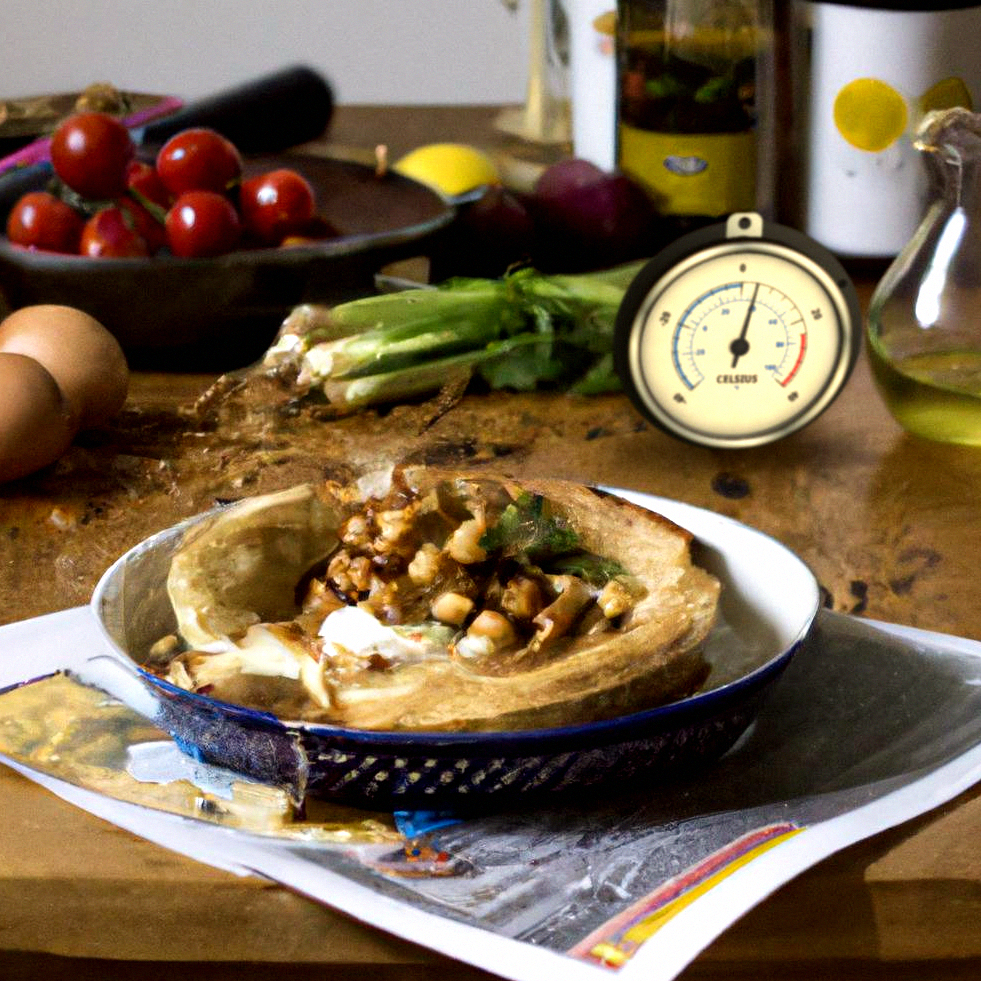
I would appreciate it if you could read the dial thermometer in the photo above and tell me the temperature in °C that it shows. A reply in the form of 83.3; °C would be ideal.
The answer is 4; °C
